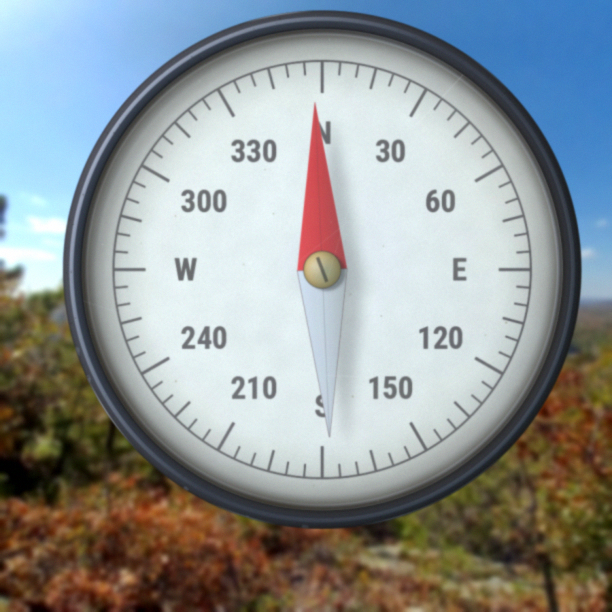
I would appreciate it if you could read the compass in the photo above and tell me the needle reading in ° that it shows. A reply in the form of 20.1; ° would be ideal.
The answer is 357.5; °
